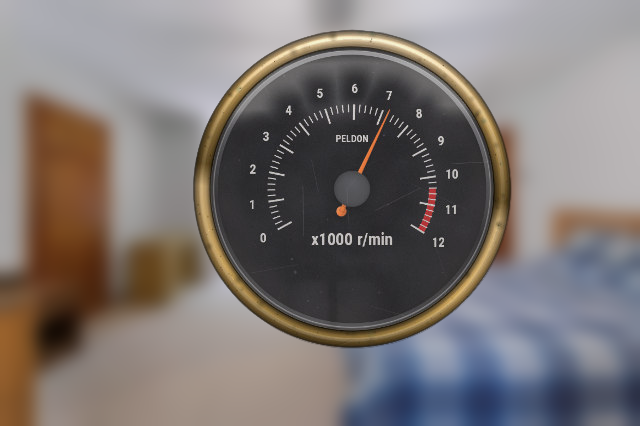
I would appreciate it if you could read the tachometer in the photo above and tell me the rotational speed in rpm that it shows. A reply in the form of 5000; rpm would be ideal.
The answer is 7200; rpm
